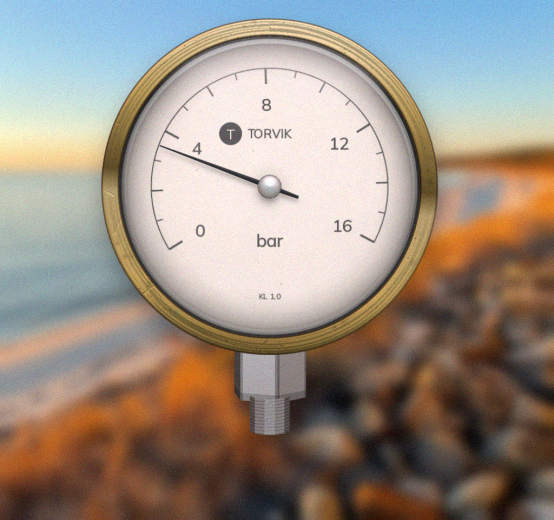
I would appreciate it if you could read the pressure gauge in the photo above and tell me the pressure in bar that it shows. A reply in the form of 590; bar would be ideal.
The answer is 3.5; bar
